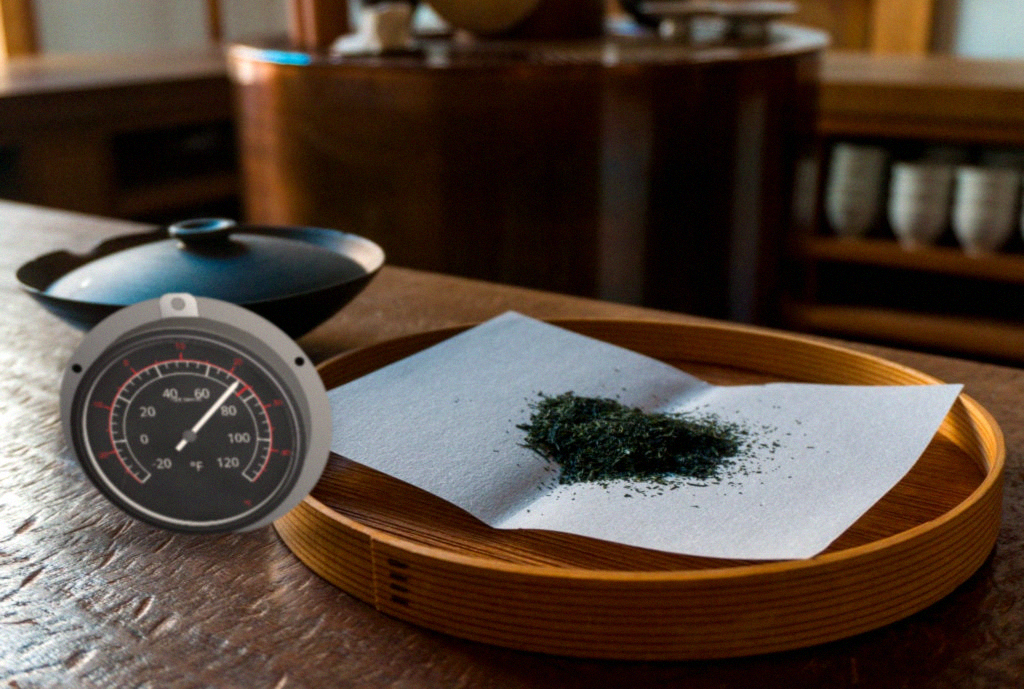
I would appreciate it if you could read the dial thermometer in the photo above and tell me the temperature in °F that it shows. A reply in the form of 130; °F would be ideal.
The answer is 72; °F
